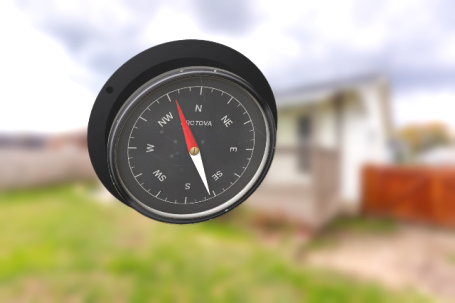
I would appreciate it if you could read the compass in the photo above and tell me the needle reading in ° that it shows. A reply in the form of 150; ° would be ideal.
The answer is 335; °
